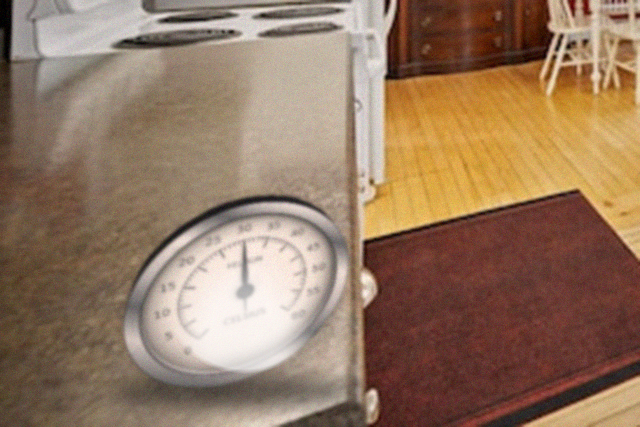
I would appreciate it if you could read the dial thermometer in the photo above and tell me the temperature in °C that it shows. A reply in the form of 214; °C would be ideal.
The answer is 30; °C
